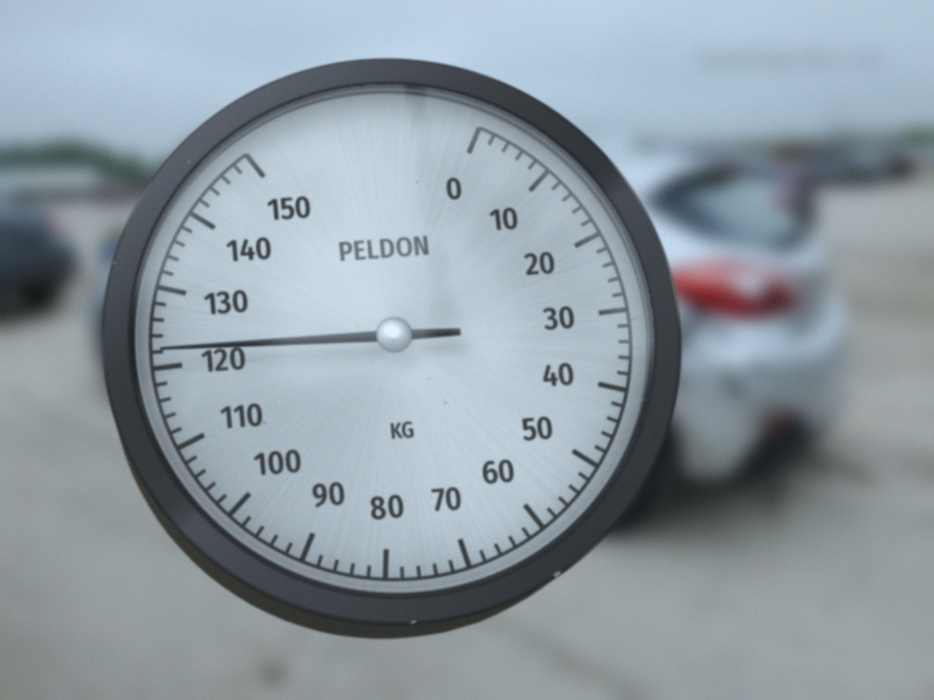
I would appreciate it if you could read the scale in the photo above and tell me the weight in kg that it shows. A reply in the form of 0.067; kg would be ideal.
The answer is 122; kg
